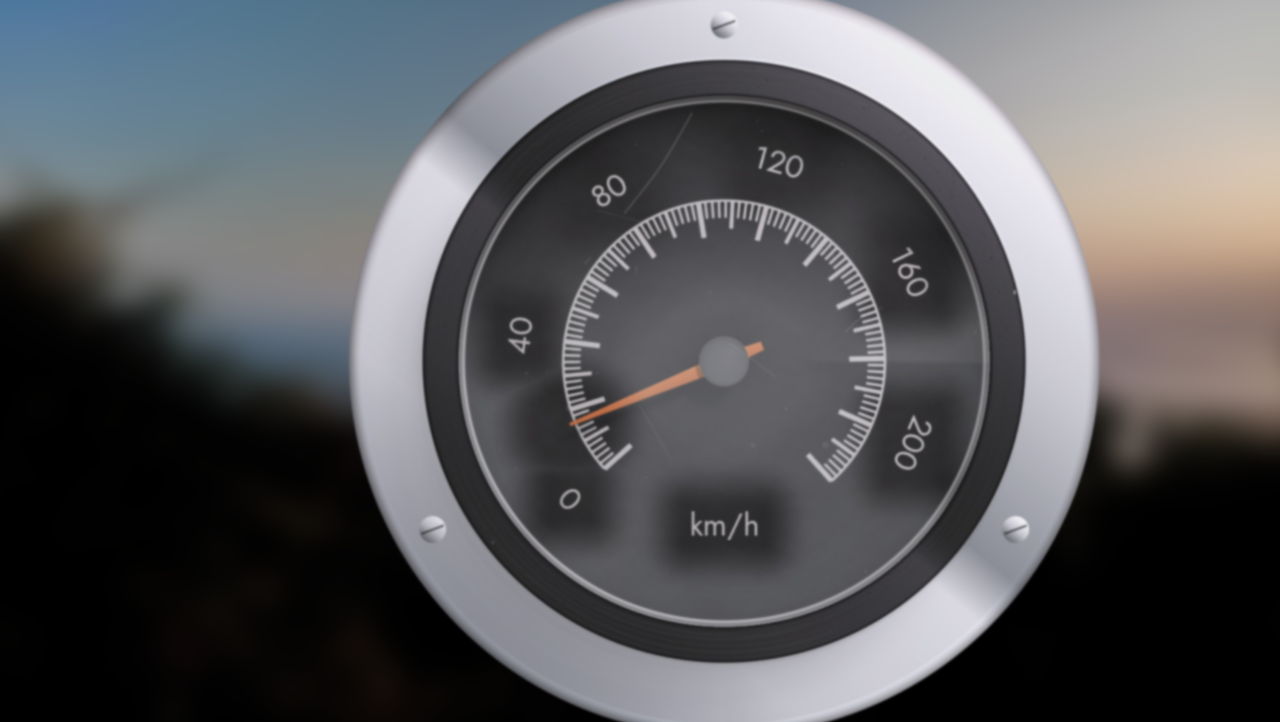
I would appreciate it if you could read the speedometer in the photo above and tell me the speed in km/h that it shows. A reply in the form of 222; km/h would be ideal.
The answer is 16; km/h
